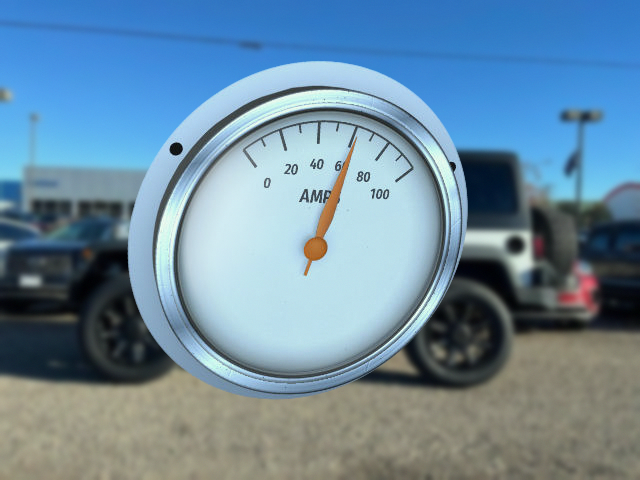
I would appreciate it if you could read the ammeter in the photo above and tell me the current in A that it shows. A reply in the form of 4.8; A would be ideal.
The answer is 60; A
